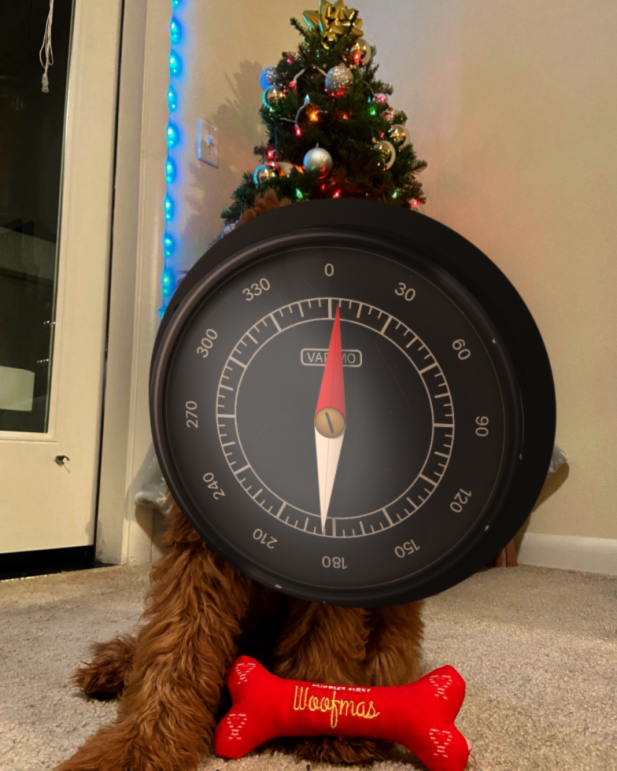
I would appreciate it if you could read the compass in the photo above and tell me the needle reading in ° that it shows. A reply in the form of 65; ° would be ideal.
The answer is 5; °
